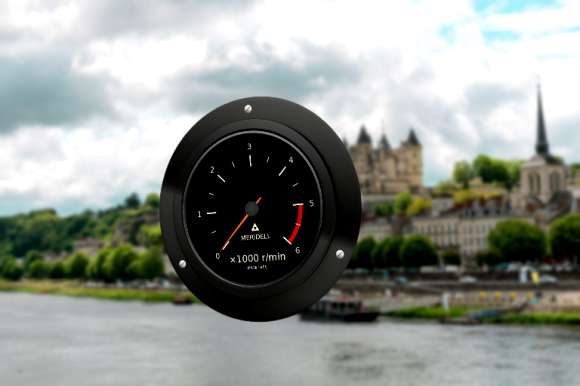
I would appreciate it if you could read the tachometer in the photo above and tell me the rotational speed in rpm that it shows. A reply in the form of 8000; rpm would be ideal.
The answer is 0; rpm
